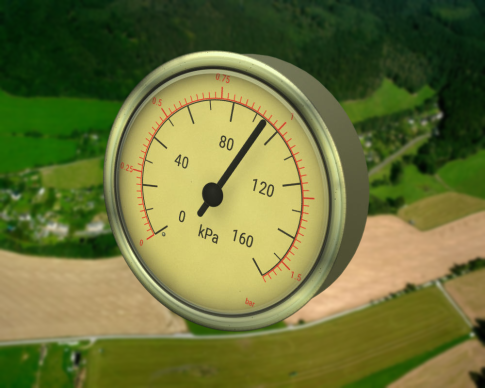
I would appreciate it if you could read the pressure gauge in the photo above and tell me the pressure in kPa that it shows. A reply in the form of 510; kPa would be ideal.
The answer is 95; kPa
